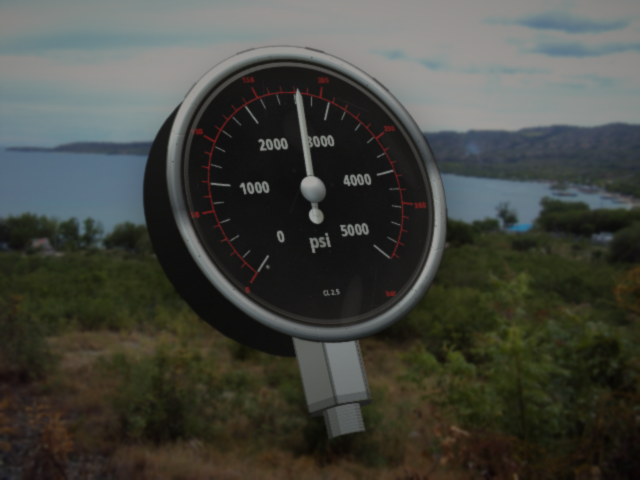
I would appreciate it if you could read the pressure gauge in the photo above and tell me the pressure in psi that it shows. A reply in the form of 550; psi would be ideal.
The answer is 2600; psi
